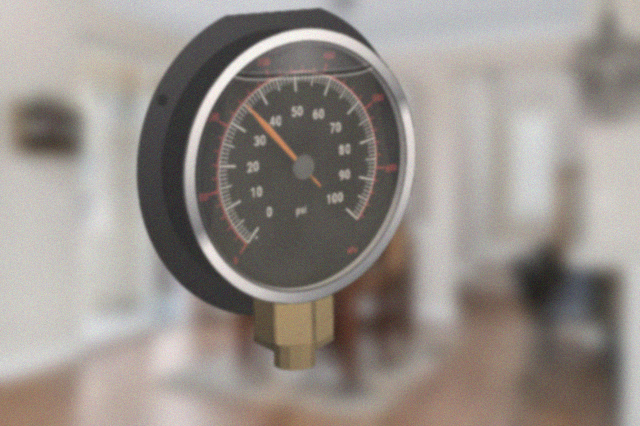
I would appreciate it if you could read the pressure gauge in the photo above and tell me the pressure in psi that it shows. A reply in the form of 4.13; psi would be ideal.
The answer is 35; psi
